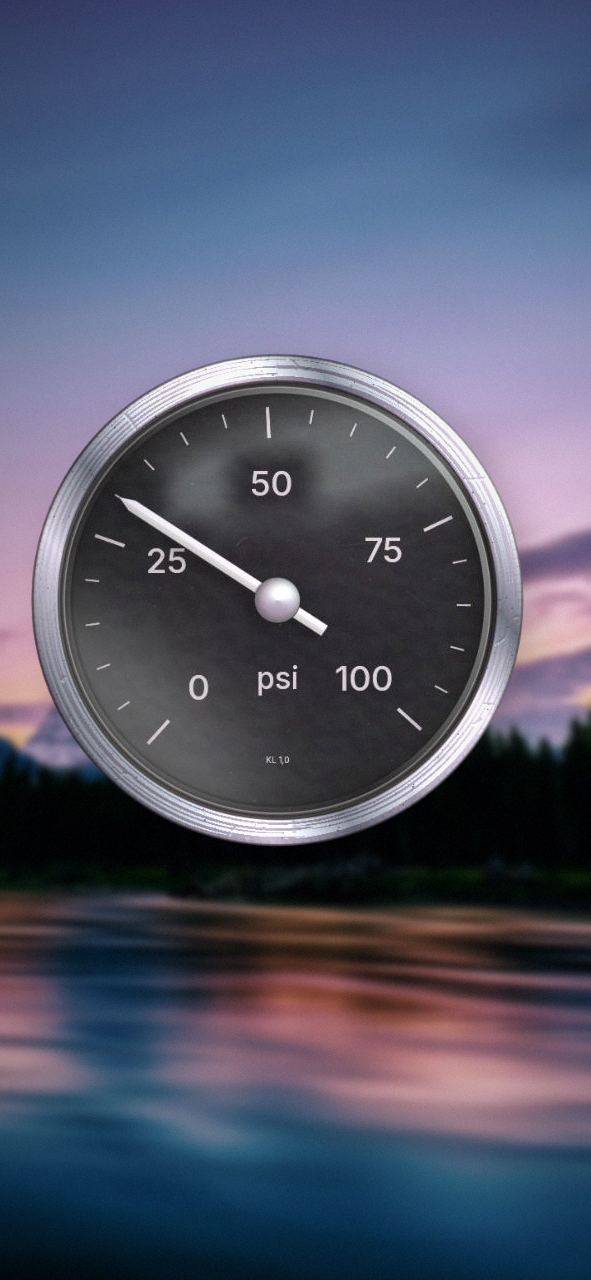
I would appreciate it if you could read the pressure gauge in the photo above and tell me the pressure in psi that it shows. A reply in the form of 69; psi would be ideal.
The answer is 30; psi
